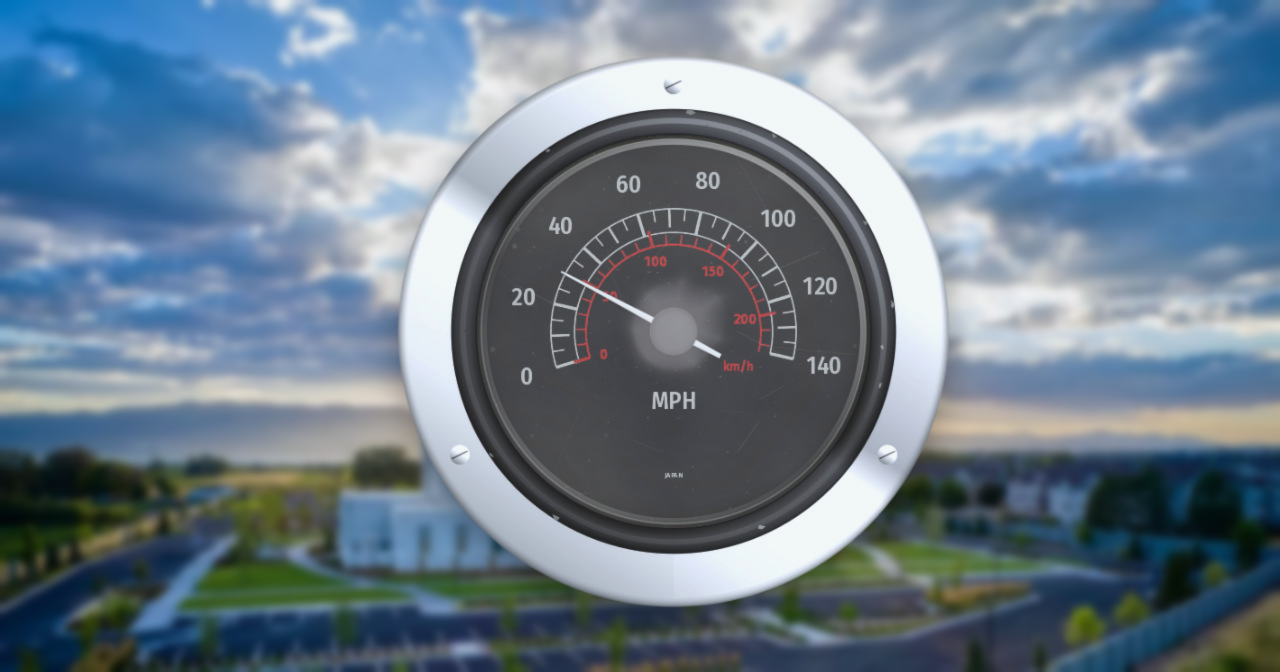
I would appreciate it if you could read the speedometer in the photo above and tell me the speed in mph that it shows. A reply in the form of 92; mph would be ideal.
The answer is 30; mph
